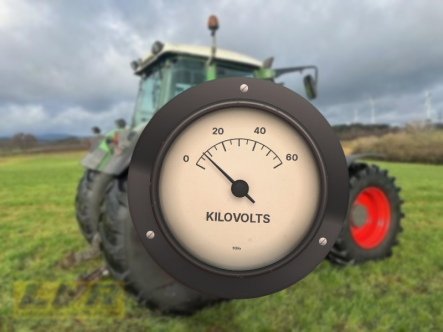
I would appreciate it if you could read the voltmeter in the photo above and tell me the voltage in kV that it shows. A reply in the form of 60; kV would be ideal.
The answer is 7.5; kV
